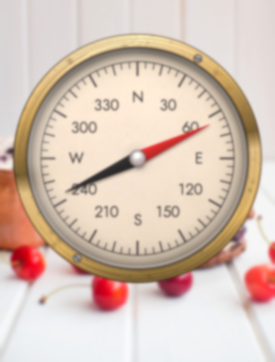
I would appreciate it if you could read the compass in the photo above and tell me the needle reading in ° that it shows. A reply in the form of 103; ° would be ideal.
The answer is 65; °
